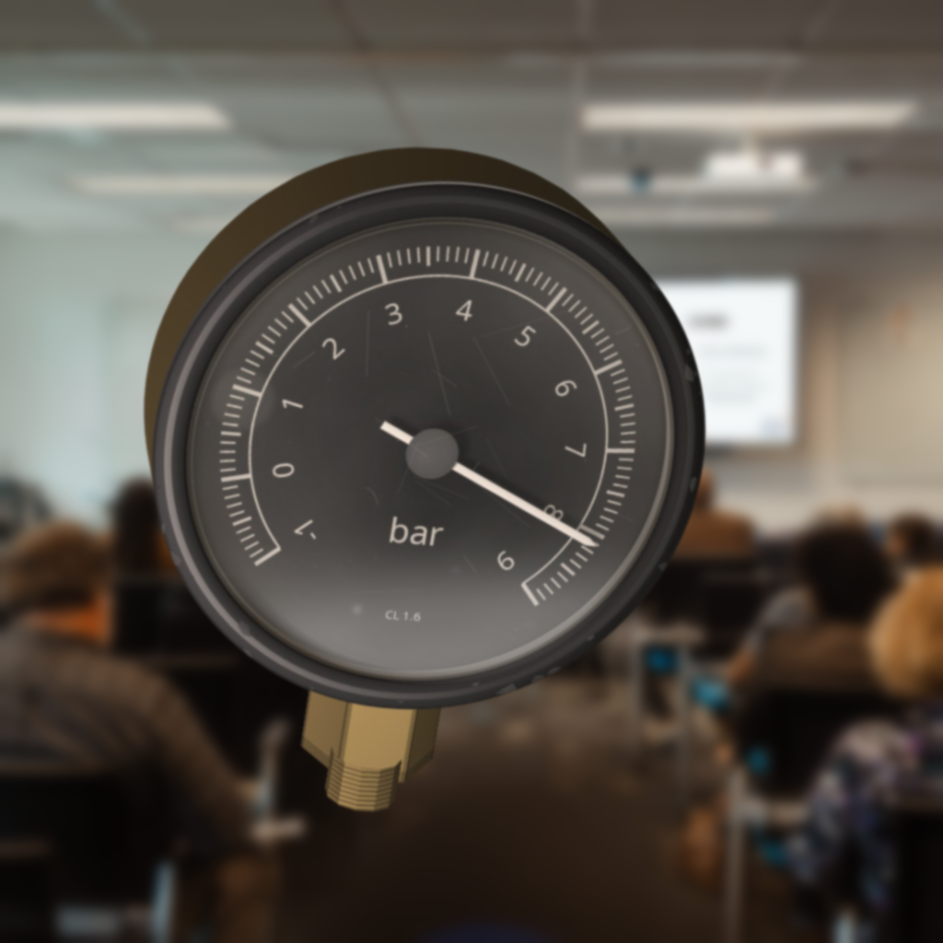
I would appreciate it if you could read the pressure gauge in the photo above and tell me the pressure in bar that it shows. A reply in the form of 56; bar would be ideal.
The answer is 8.1; bar
